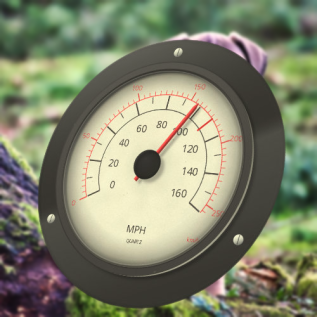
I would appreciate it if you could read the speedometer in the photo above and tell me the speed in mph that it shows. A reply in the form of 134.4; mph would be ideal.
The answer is 100; mph
